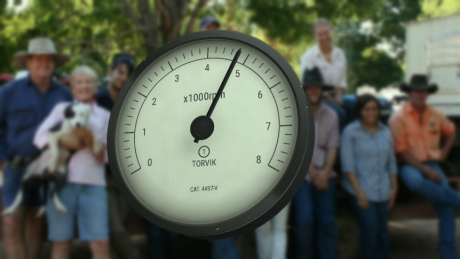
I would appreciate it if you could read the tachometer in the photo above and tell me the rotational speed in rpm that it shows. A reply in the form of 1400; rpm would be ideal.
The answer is 4800; rpm
